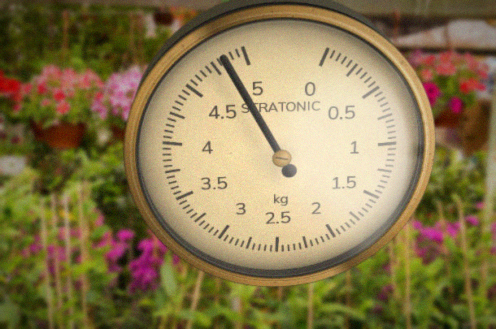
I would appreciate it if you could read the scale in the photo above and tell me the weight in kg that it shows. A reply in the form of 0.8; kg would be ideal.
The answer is 4.85; kg
